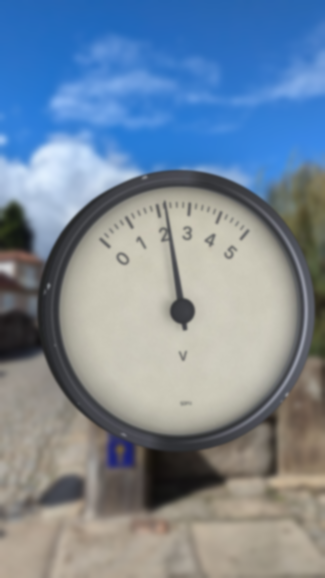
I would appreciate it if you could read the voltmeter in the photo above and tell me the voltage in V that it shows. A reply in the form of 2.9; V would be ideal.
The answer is 2.2; V
